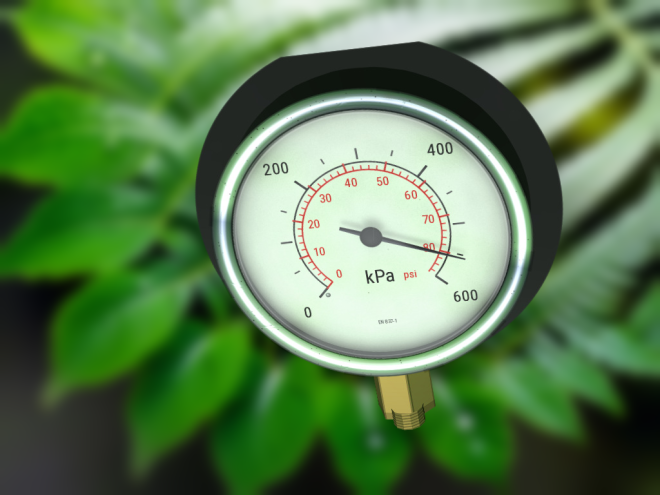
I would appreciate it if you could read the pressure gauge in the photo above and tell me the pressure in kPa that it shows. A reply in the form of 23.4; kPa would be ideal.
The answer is 550; kPa
